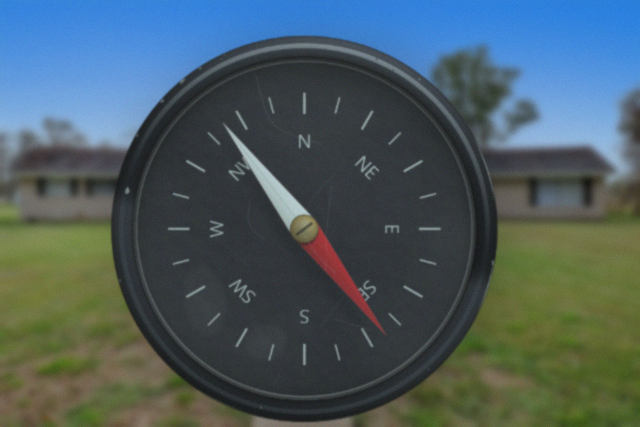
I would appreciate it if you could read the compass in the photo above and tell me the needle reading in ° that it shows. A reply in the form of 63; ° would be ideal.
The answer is 142.5; °
